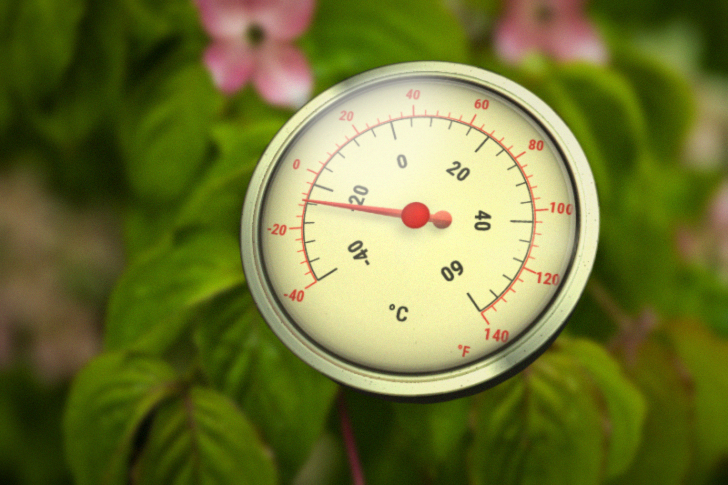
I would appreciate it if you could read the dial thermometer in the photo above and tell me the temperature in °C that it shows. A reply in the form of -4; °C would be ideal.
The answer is -24; °C
